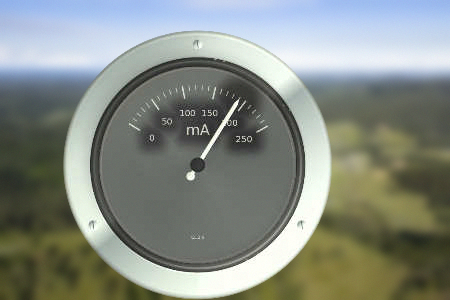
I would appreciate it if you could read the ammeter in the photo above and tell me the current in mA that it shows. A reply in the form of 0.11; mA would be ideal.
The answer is 190; mA
